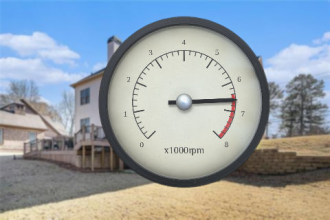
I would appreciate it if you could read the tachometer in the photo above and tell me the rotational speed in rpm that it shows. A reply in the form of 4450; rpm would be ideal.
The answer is 6600; rpm
